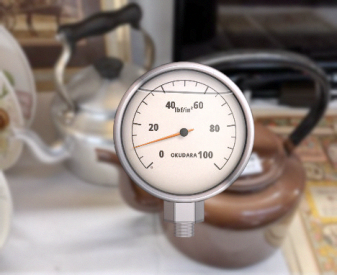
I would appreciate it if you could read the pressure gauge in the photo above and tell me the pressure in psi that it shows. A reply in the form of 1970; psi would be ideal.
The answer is 10; psi
